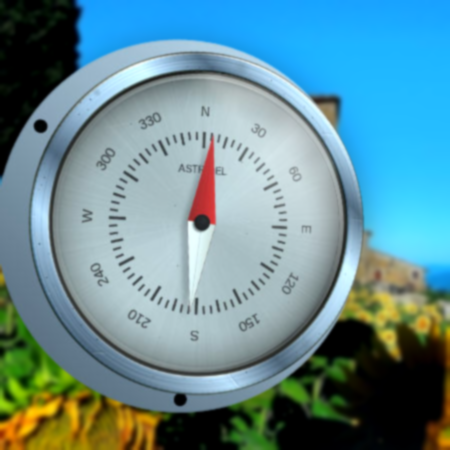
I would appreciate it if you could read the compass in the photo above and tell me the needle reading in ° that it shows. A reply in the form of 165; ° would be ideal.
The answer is 5; °
